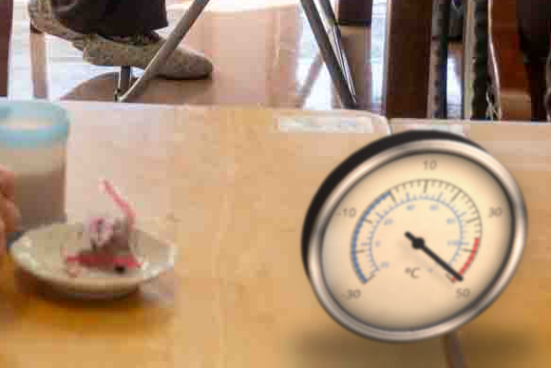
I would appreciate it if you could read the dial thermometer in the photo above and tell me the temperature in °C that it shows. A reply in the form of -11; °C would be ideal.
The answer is 48; °C
